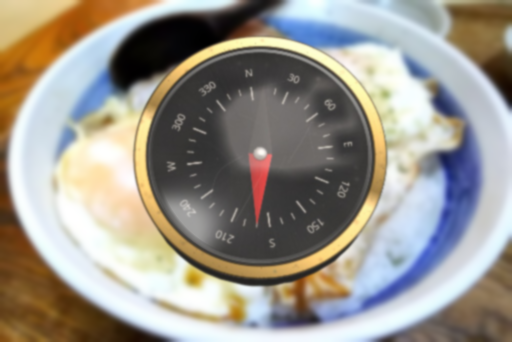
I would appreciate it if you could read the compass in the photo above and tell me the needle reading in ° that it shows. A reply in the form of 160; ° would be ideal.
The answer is 190; °
